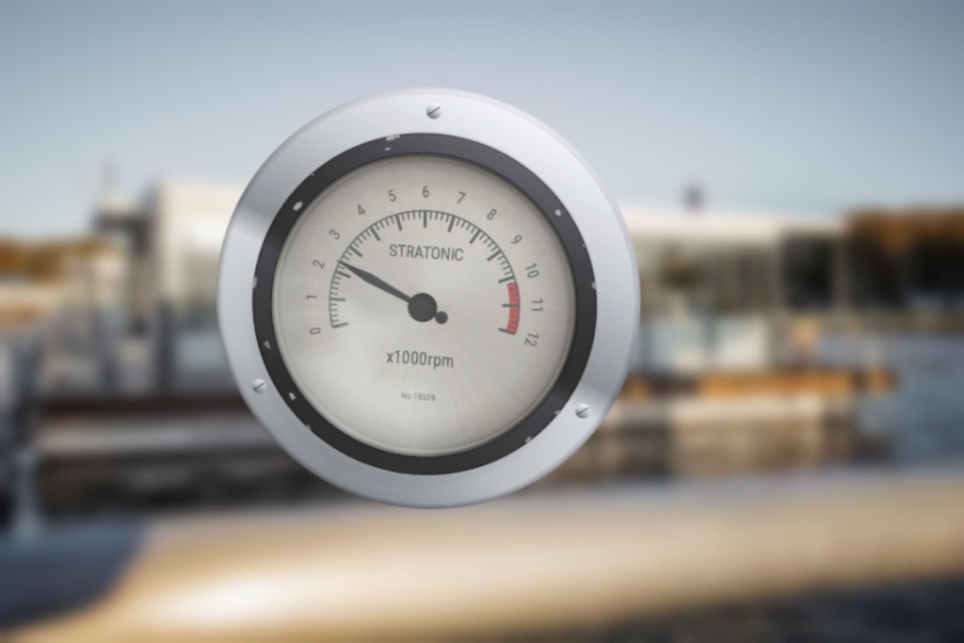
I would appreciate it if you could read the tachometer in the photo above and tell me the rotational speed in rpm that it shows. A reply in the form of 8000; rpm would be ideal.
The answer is 2400; rpm
